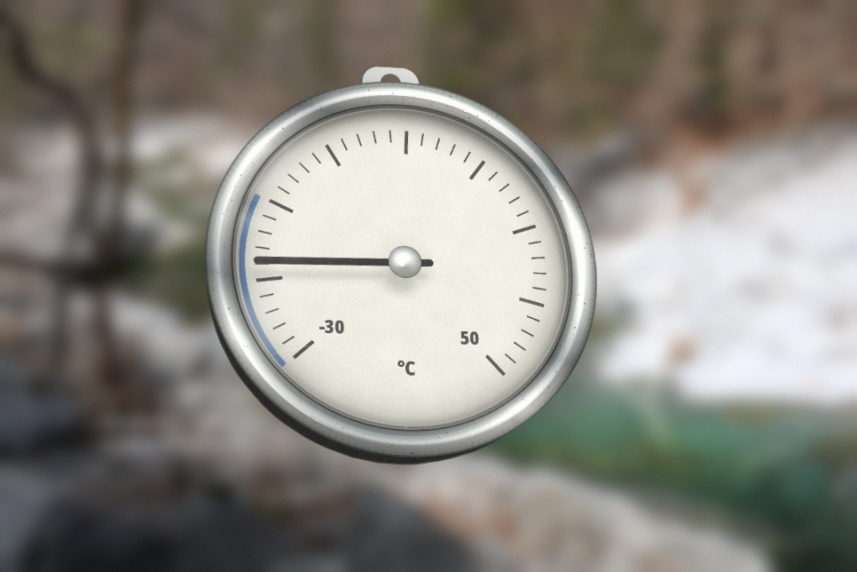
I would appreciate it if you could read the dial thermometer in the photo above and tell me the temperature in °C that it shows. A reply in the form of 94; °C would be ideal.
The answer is -18; °C
